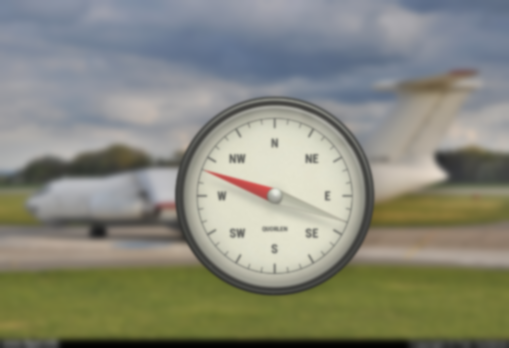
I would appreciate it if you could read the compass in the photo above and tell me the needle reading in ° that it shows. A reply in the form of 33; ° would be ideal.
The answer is 290; °
